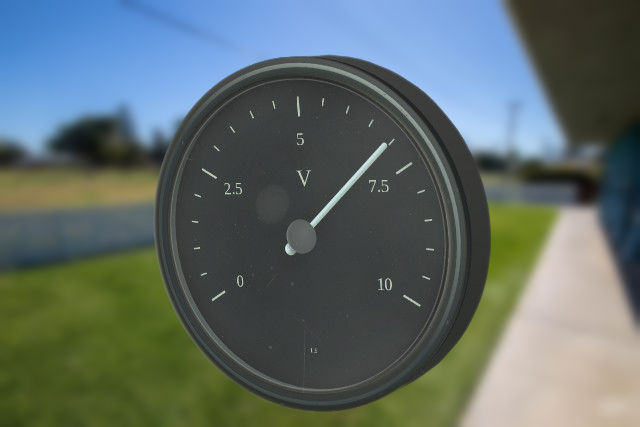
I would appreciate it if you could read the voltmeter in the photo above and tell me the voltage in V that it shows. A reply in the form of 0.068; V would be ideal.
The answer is 7; V
